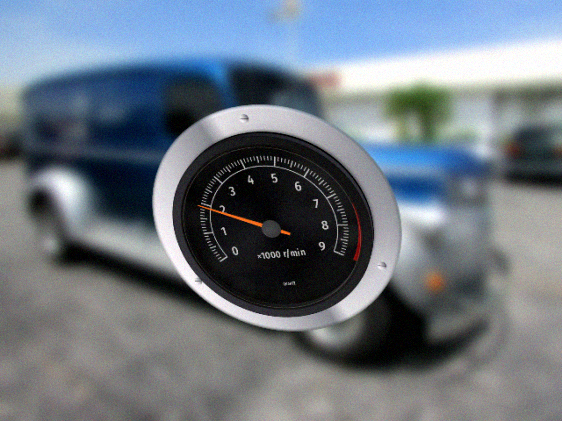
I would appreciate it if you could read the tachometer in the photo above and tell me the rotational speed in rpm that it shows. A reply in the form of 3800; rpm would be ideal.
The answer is 2000; rpm
